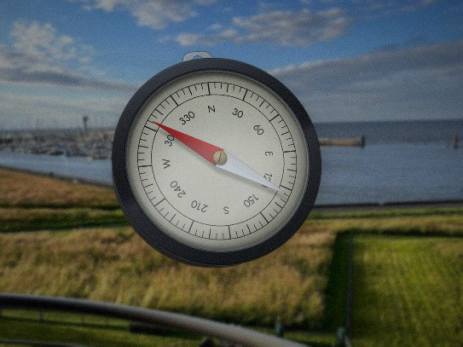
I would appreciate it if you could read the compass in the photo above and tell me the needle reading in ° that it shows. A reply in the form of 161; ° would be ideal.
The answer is 305; °
